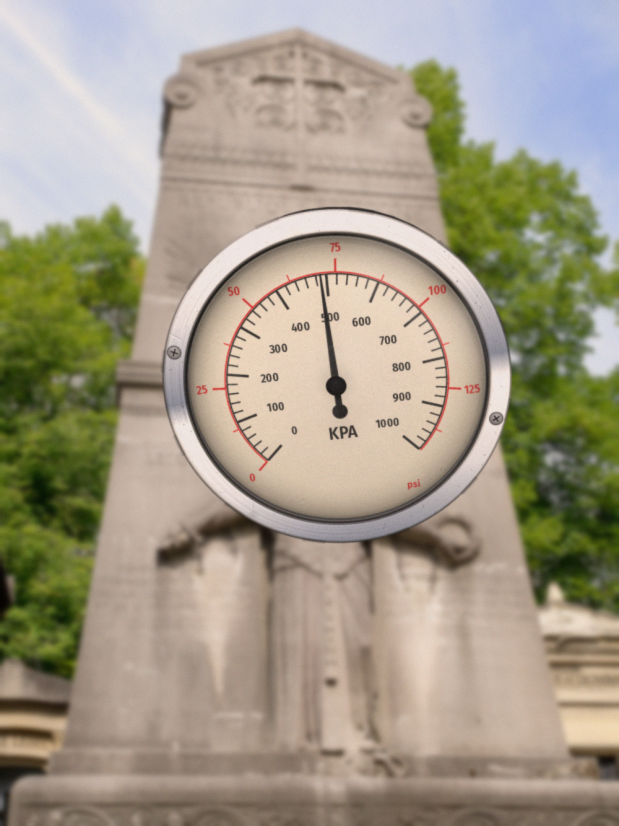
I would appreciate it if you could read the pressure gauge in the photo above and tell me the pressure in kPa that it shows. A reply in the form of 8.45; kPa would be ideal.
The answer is 490; kPa
